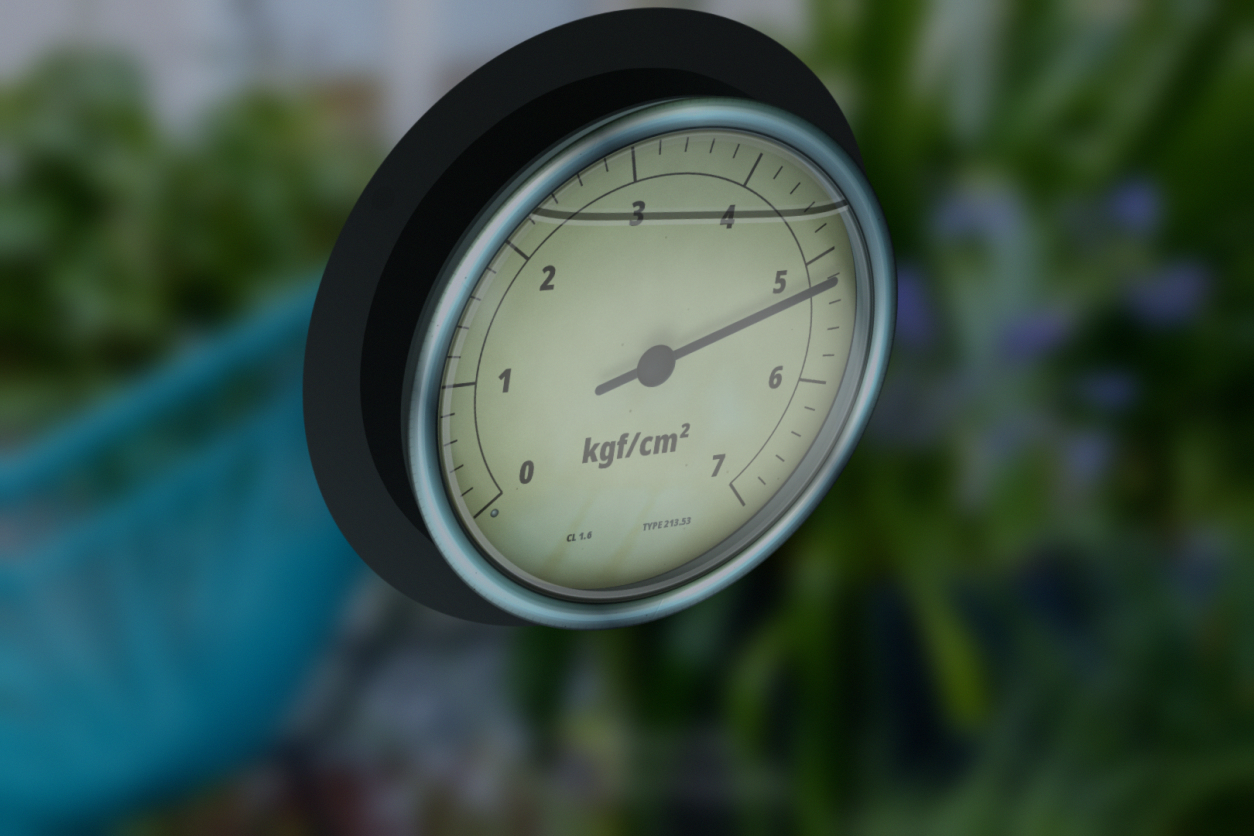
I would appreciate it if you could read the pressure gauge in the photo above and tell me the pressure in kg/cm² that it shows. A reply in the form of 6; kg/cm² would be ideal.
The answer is 5.2; kg/cm²
